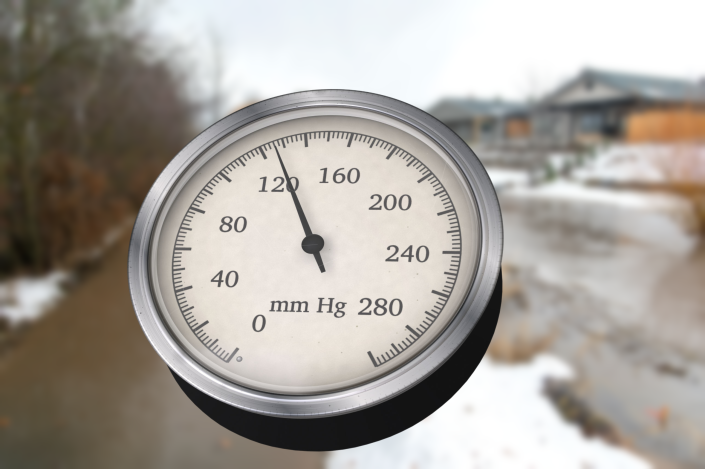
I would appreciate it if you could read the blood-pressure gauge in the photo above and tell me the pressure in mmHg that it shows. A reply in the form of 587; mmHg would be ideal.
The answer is 126; mmHg
